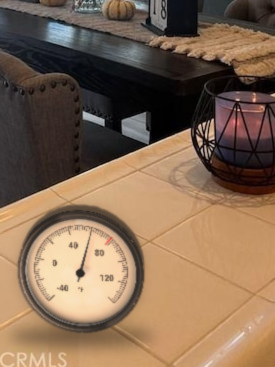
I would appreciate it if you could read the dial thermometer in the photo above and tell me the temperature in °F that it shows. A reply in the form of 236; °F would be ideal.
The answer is 60; °F
